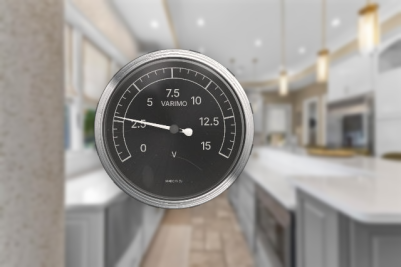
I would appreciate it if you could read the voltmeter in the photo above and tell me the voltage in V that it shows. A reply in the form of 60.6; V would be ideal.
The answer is 2.75; V
